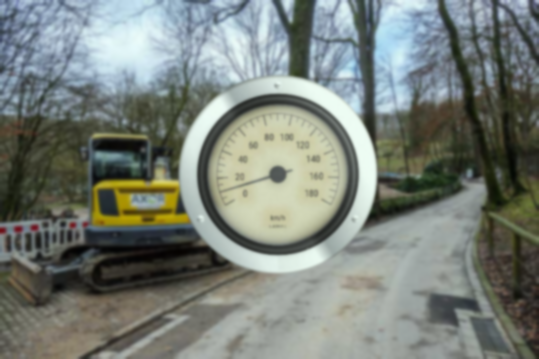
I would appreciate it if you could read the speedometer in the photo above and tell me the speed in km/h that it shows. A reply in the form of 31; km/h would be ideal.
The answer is 10; km/h
